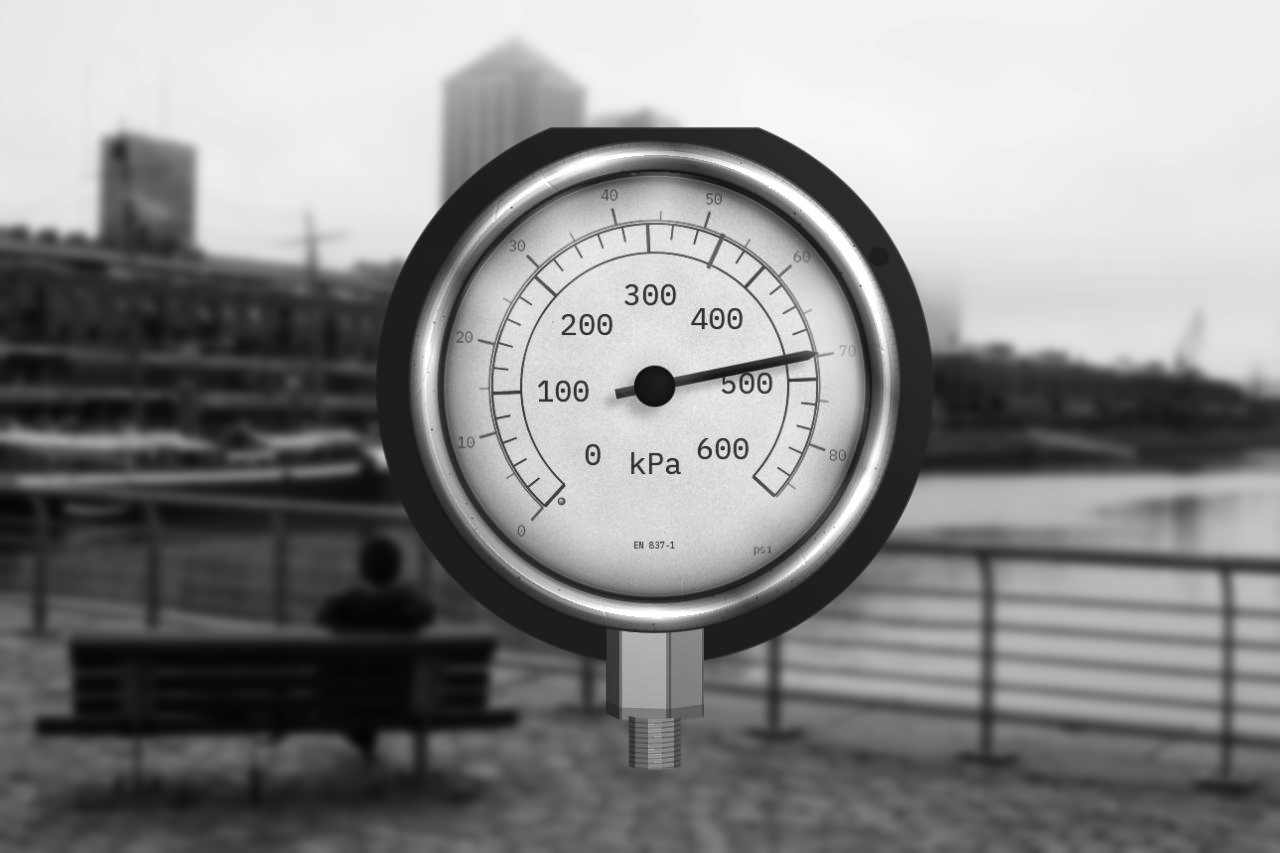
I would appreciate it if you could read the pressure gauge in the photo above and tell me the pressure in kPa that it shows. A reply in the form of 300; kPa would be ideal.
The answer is 480; kPa
